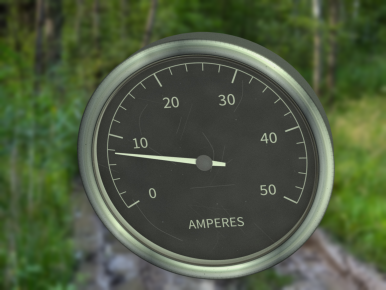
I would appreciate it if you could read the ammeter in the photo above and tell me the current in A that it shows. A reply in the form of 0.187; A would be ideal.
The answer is 8; A
